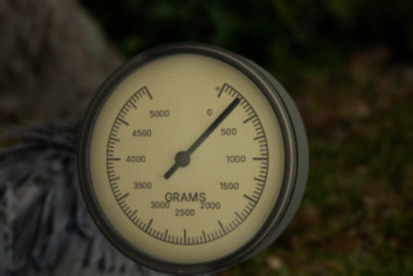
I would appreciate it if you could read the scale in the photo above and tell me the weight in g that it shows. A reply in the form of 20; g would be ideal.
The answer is 250; g
